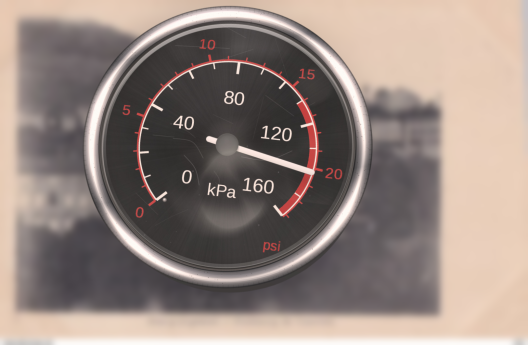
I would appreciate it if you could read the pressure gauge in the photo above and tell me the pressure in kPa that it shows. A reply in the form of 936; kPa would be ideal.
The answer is 140; kPa
